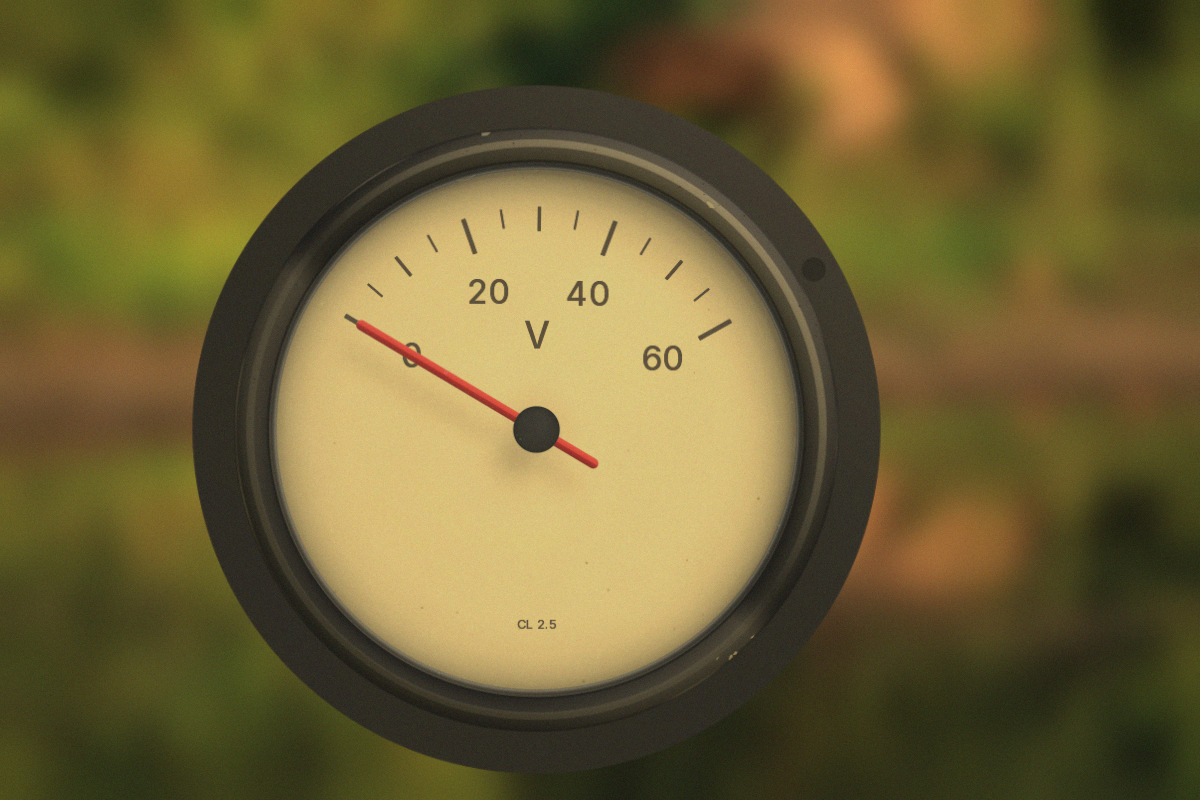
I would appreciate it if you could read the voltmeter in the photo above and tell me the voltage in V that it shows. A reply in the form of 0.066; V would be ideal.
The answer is 0; V
